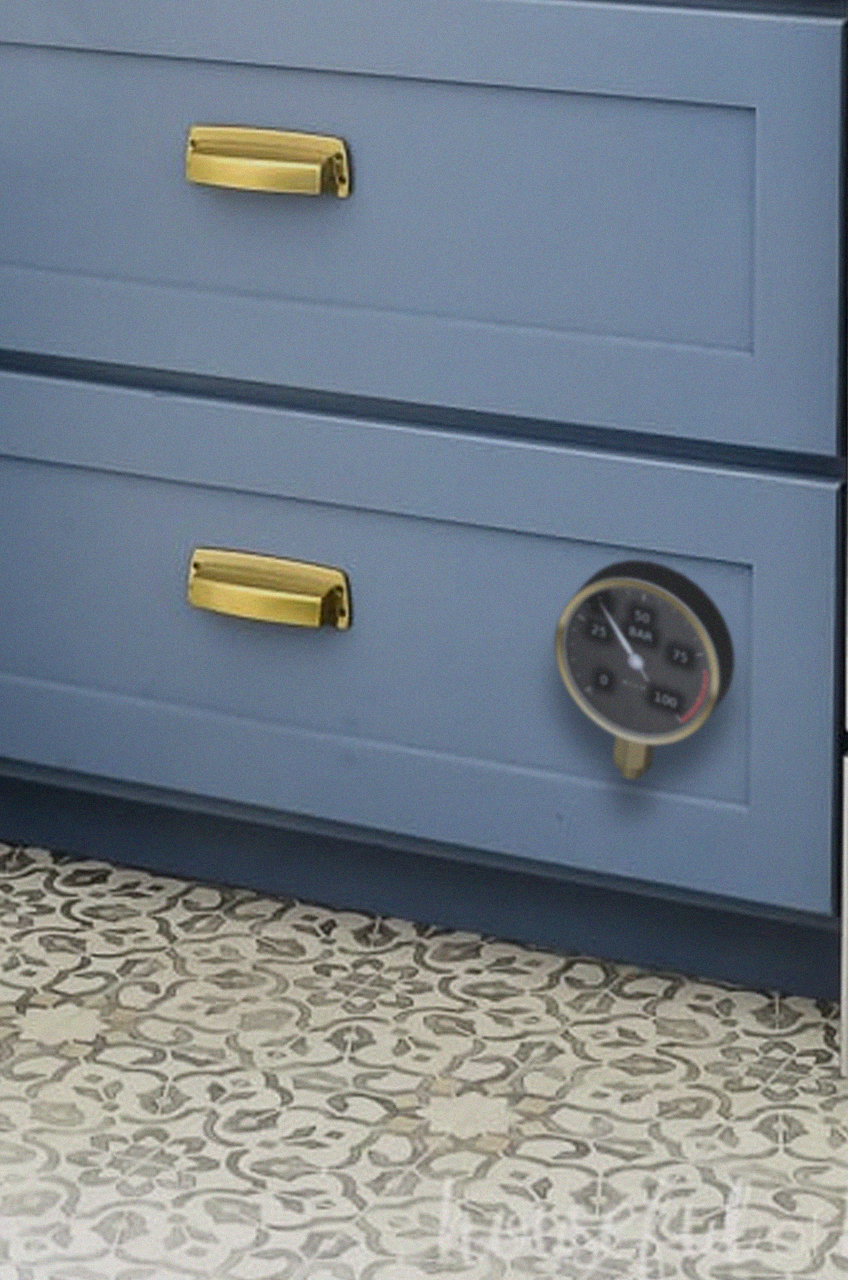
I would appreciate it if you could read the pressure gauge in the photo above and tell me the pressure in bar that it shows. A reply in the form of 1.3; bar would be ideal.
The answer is 35; bar
